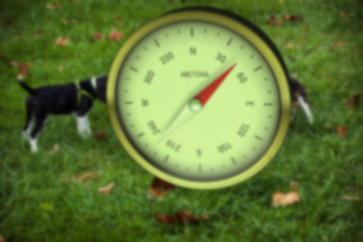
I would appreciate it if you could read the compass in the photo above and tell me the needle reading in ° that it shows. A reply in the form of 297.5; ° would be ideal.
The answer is 45; °
